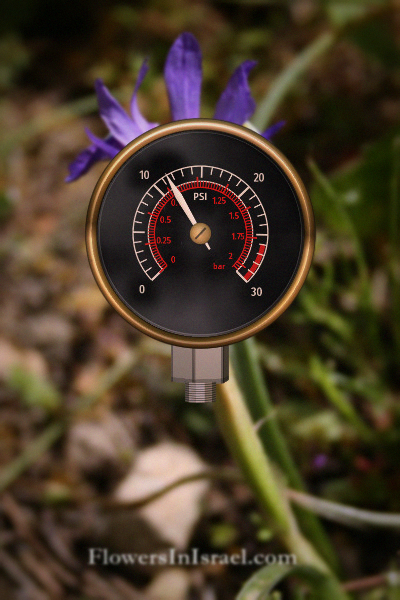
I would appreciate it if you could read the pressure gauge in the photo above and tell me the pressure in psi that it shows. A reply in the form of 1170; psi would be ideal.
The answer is 11.5; psi
